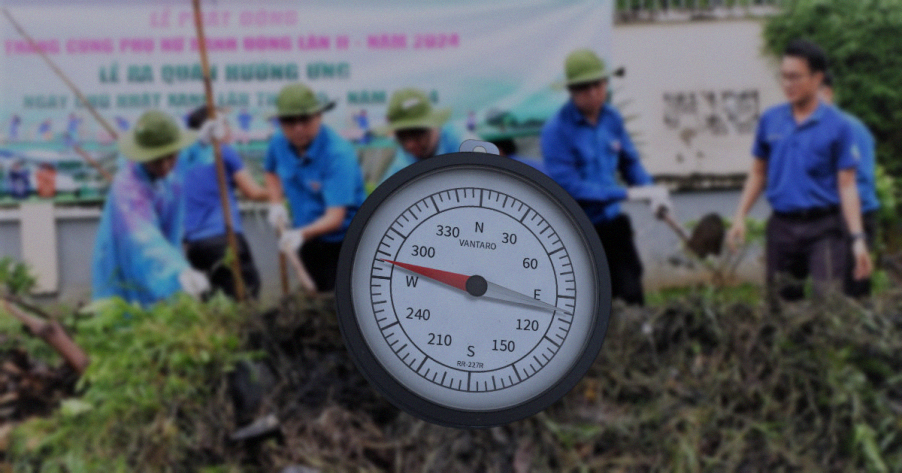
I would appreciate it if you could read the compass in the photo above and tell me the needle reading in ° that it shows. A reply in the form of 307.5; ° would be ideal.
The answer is 280; °
